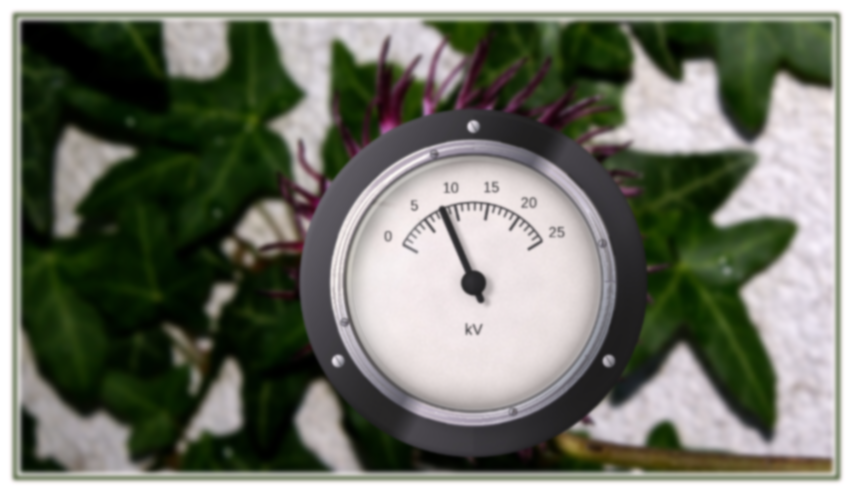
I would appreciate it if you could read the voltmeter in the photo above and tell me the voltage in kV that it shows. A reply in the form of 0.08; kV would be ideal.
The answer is 8; kV
